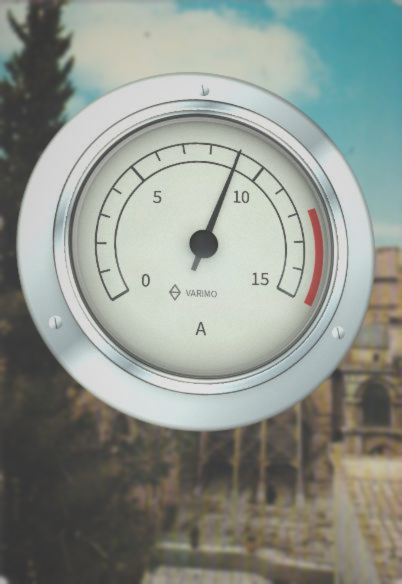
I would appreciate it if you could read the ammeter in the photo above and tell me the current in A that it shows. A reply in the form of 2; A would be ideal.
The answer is 9; A
